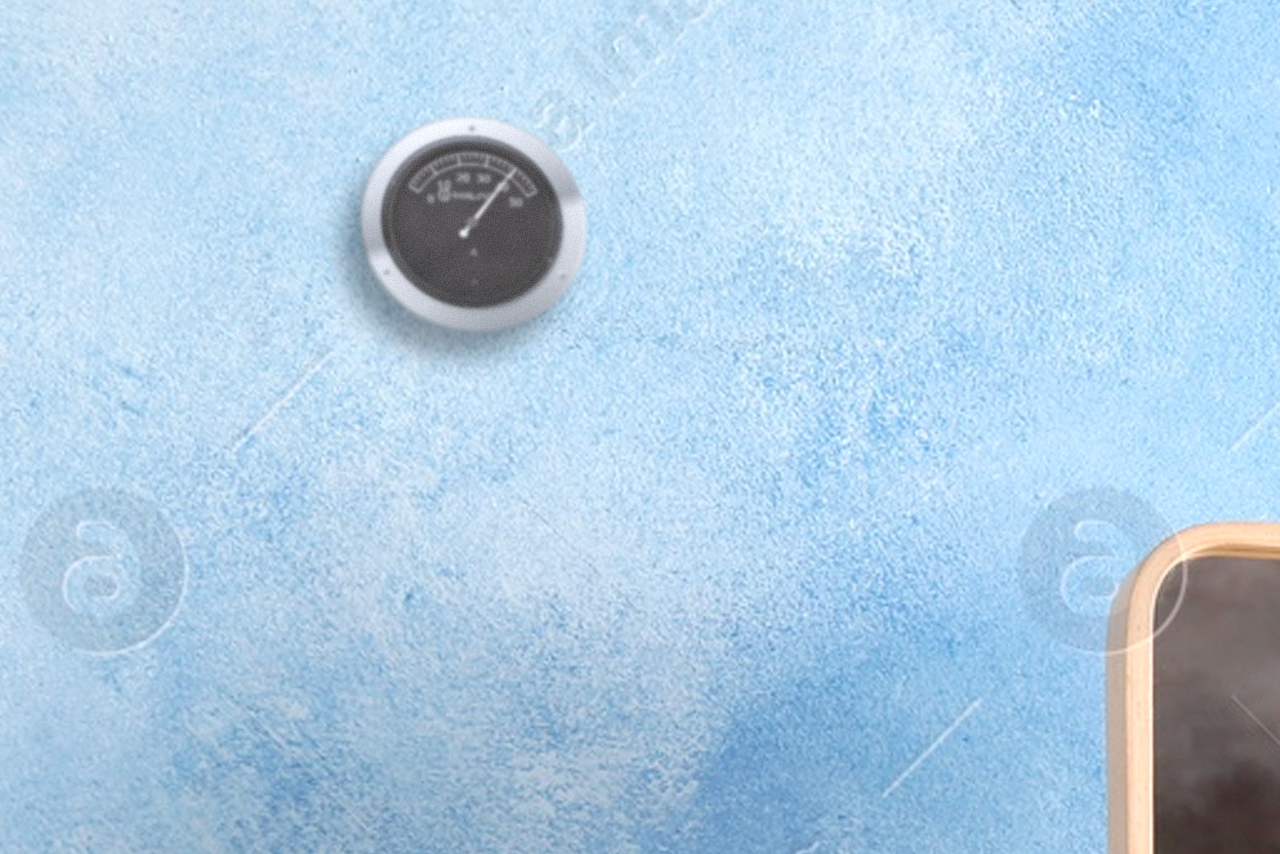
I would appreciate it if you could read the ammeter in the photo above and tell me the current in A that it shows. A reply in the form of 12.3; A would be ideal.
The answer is 40; A
